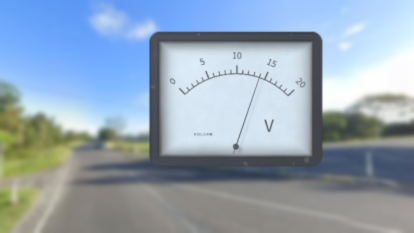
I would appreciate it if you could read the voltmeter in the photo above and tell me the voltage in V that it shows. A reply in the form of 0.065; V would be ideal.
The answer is 14; V
